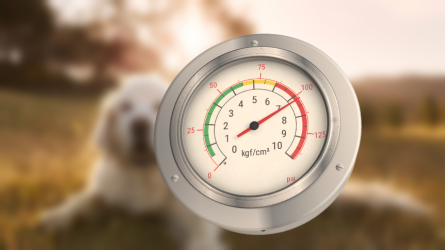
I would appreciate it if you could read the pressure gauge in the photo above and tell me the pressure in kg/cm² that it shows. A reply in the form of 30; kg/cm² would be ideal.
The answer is 7.25; kg/cm²
